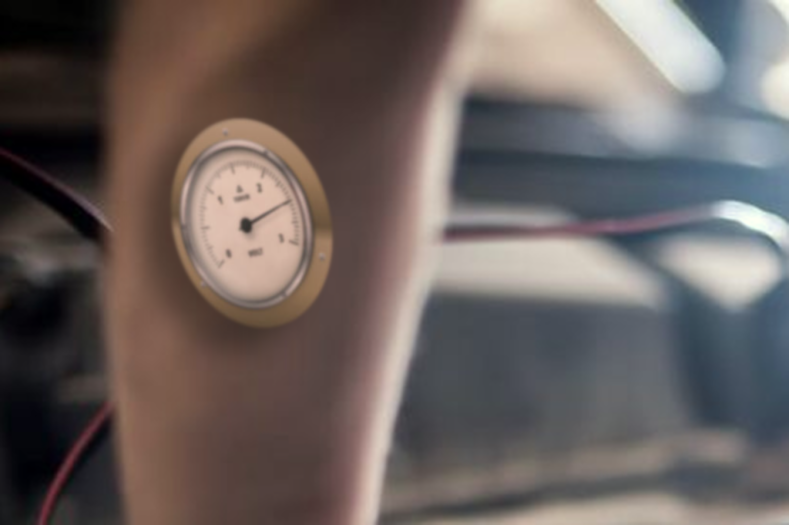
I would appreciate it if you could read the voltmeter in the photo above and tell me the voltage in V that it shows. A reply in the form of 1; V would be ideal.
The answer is 2.5; V
